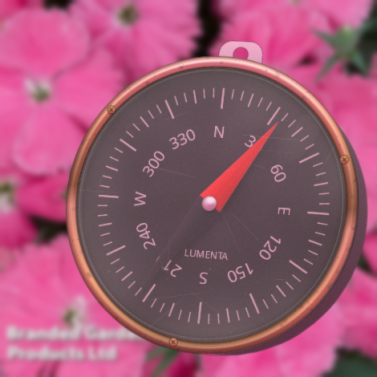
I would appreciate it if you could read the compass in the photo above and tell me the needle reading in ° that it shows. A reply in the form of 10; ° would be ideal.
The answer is 35; °
